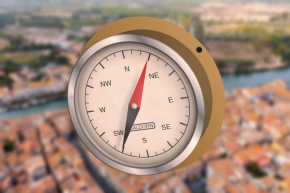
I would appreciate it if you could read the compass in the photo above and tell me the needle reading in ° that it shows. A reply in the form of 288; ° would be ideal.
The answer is 30; °
